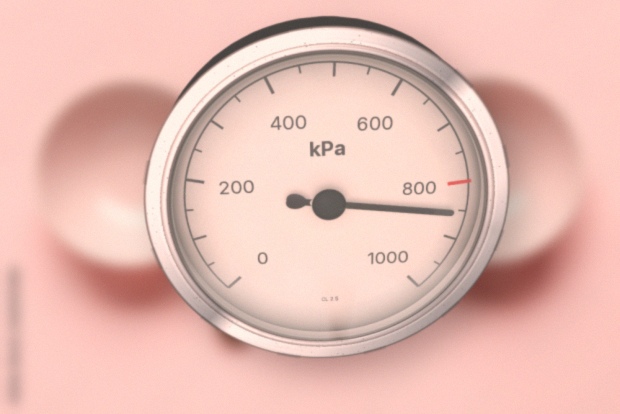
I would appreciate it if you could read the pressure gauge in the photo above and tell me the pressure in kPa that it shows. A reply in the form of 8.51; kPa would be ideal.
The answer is 850; kPa
